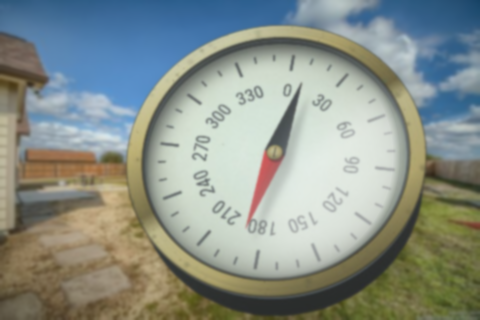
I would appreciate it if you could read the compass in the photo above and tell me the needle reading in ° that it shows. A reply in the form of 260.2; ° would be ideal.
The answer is 190; °
